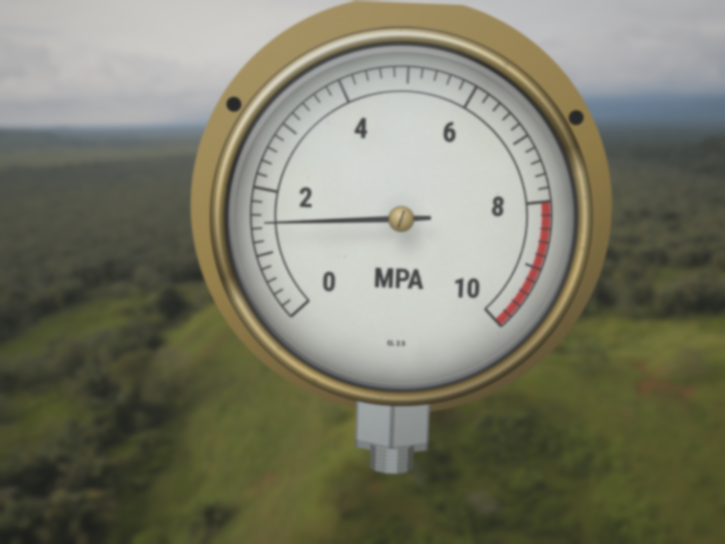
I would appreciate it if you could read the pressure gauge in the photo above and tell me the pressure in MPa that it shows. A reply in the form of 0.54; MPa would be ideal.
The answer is 1.5; MPa
